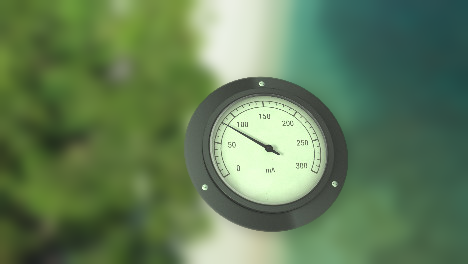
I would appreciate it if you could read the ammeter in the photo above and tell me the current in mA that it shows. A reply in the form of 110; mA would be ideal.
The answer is 80; mA
